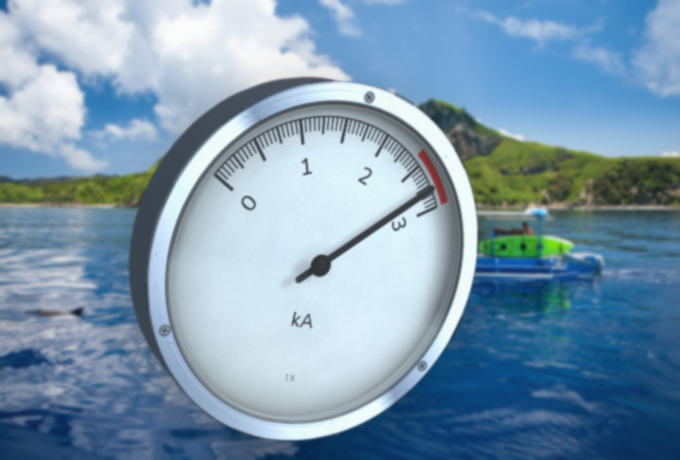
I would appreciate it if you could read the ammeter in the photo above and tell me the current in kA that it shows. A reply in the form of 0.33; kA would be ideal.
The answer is 2.75; kA
